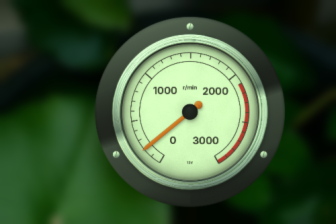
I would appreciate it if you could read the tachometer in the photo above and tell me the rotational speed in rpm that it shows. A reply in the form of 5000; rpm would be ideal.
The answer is 200; rpm
